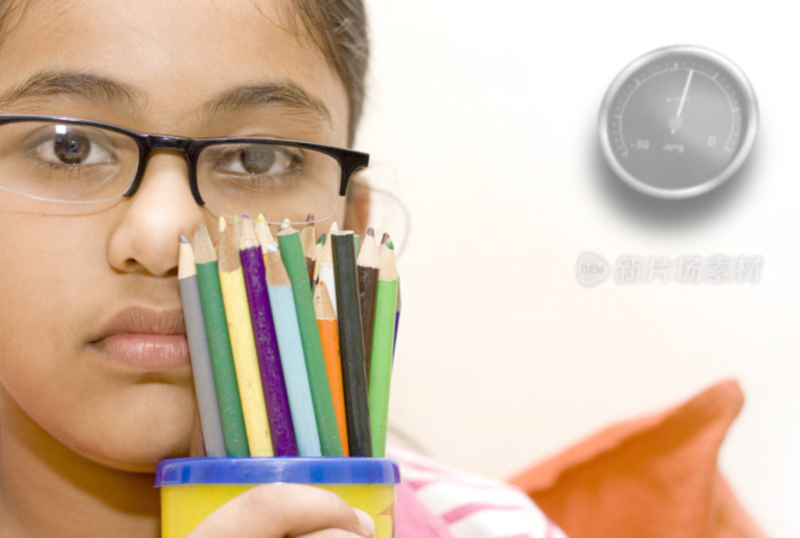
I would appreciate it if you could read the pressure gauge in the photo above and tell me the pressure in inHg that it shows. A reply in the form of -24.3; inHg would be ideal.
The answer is -13; inHg
